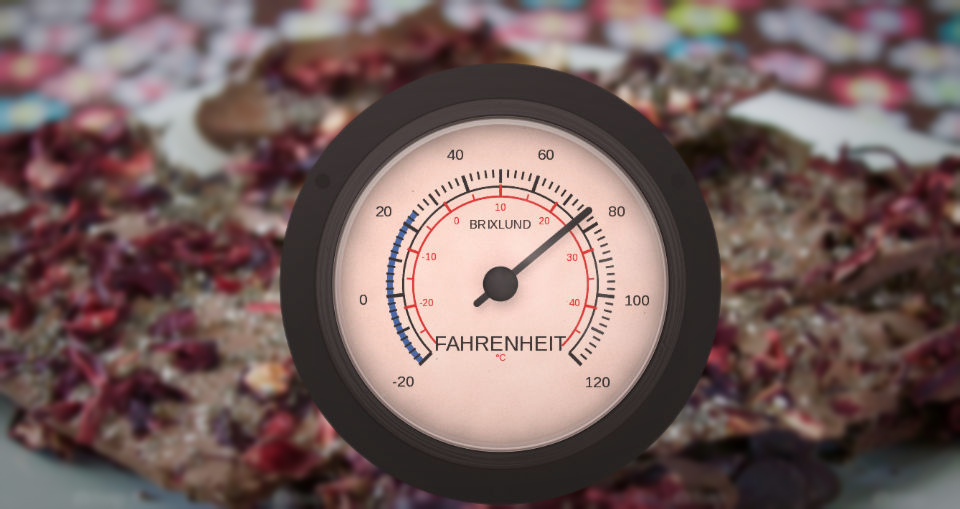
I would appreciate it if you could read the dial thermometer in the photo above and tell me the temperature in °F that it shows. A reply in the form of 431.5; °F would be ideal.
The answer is 76; °F
